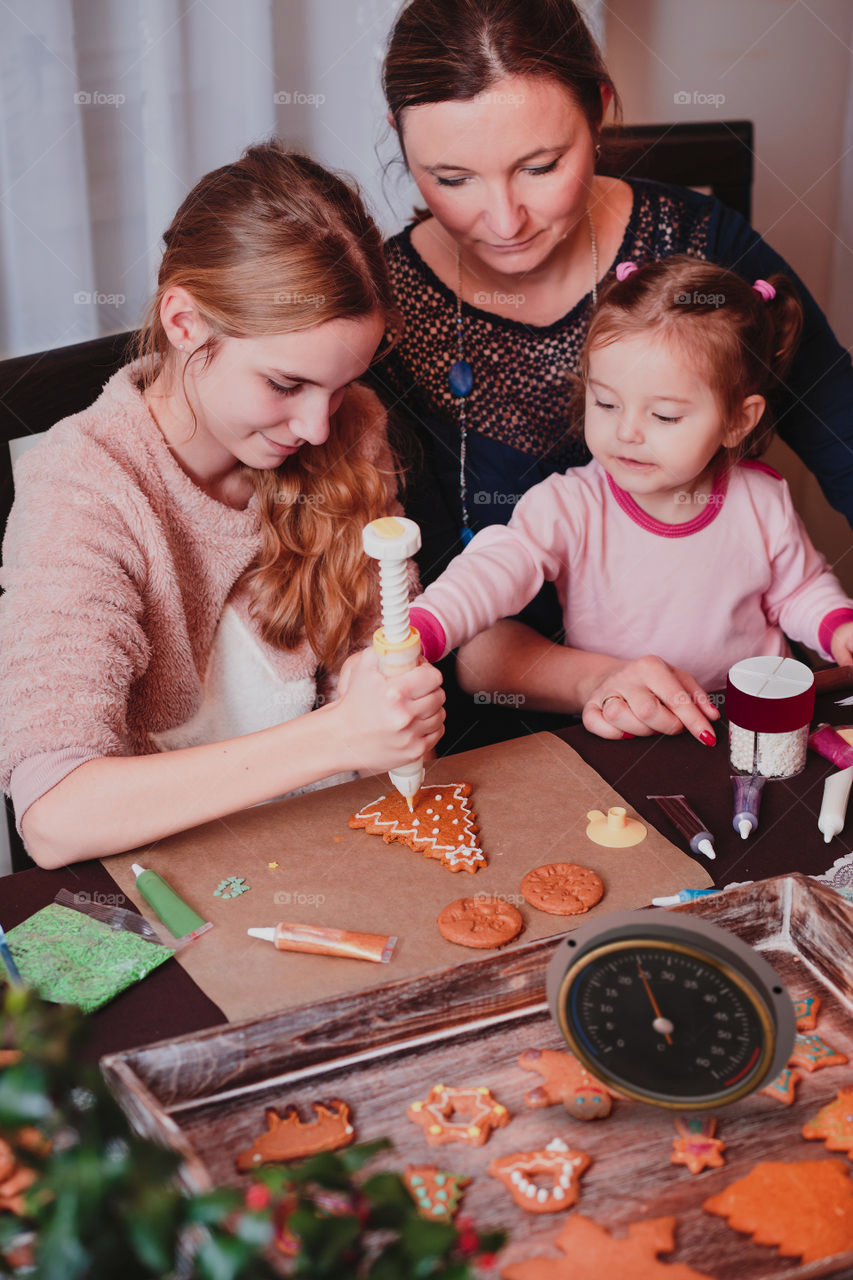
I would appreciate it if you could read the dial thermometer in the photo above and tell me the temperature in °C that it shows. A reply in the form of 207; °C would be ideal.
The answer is 25; °C
